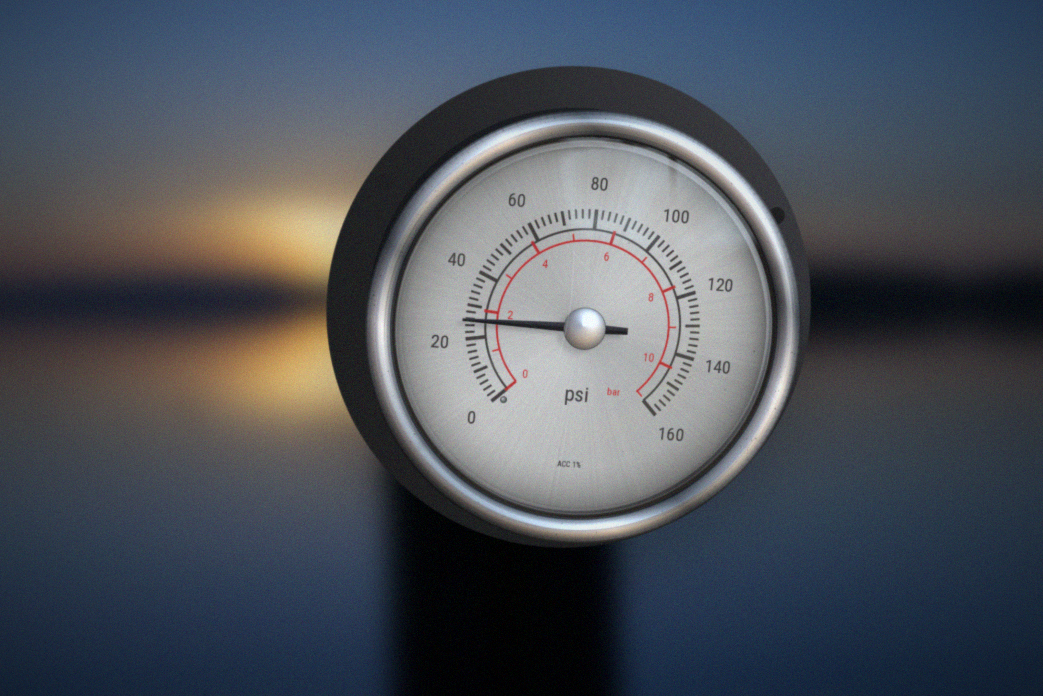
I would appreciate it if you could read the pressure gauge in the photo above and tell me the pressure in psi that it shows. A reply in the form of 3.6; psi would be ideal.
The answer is 26; psi
